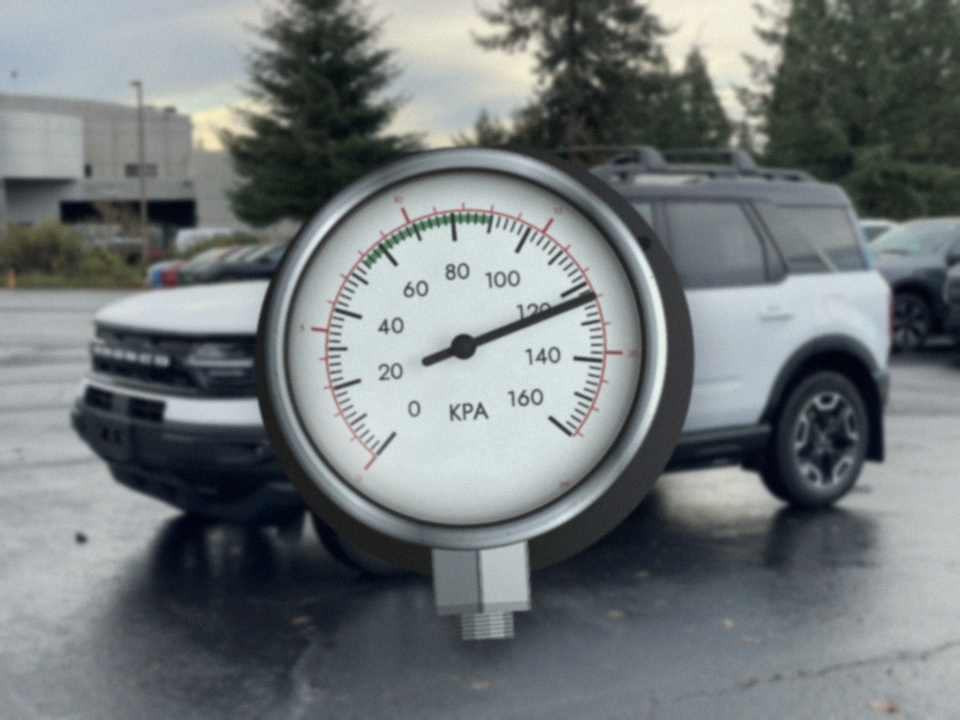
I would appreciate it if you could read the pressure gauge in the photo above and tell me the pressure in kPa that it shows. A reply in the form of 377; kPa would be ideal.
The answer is 124; kPa
